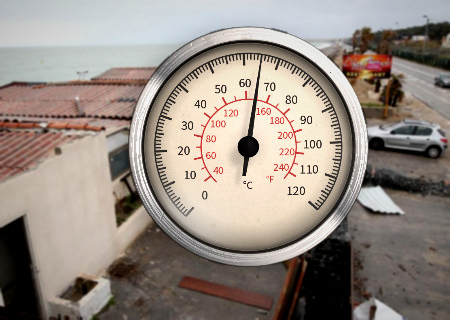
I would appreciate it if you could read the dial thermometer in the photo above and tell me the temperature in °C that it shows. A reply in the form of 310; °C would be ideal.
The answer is 65; °C
